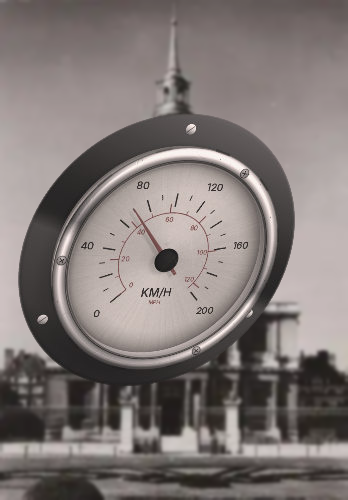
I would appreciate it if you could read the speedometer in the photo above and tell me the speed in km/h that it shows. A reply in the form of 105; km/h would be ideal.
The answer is 70; km/h
